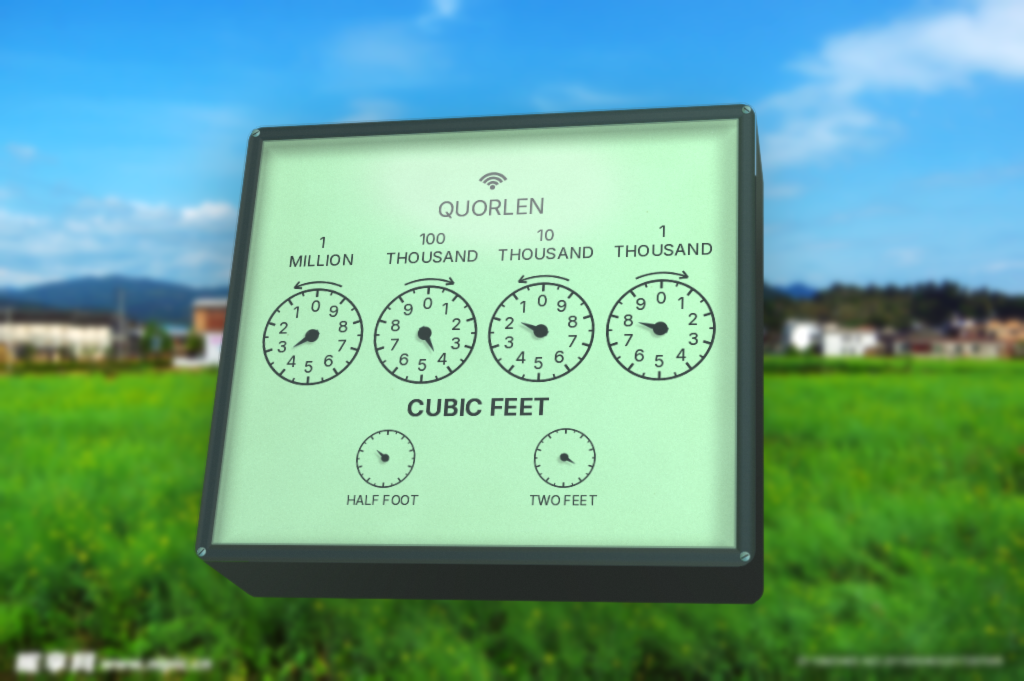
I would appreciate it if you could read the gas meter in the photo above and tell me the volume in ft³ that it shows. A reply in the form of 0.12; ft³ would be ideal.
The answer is 341800; ft³
